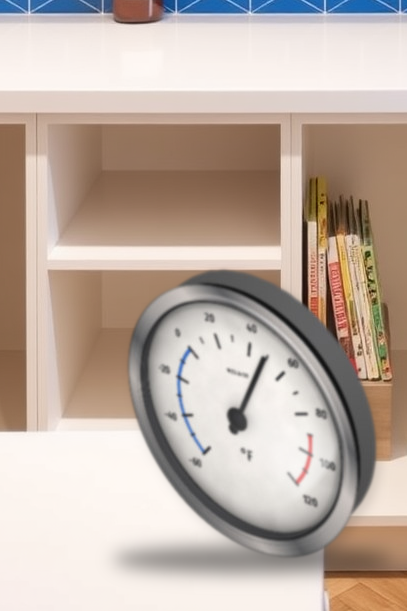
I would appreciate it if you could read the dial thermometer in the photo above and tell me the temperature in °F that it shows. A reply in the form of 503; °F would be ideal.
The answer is 50; °F
